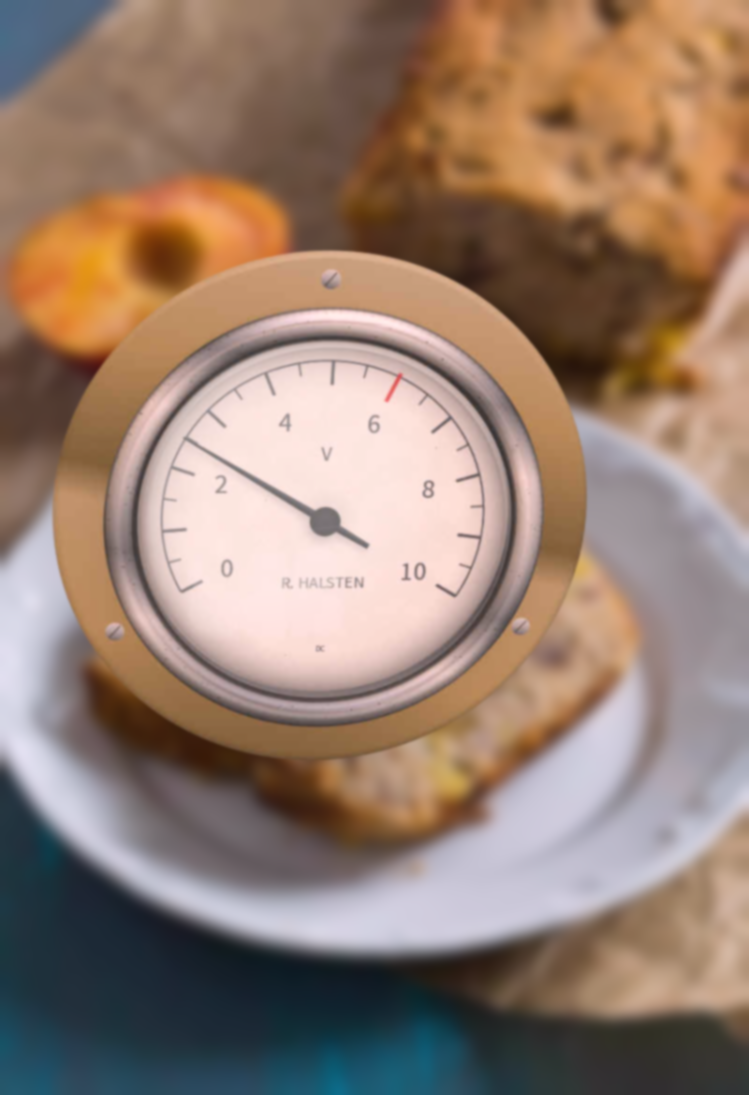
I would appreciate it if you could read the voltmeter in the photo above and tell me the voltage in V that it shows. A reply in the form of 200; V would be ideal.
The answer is 2.5; V
